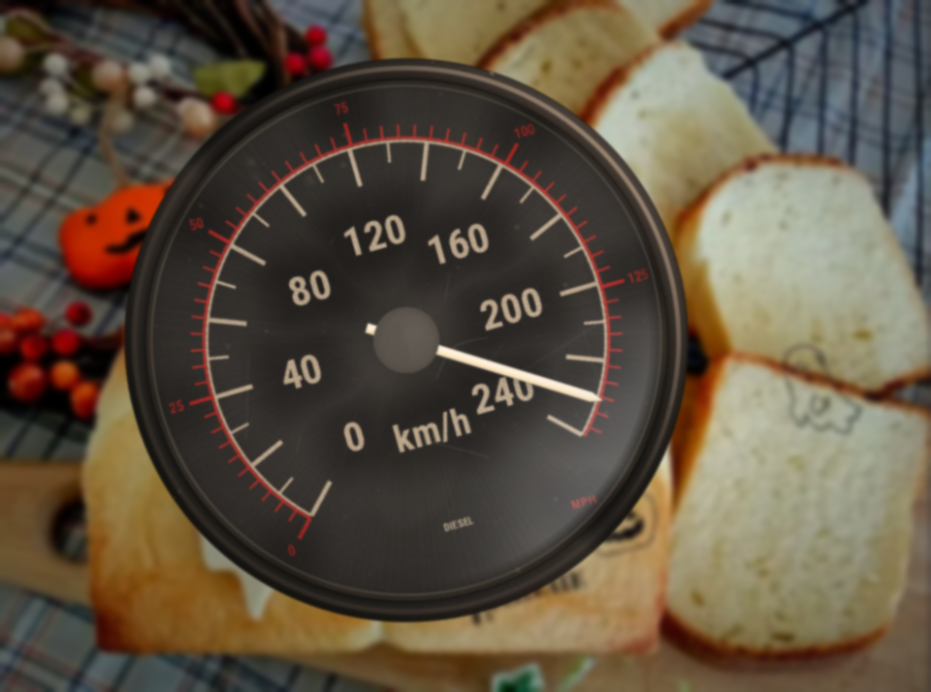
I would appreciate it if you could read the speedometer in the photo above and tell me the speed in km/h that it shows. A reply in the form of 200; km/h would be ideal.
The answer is 230; km/h
